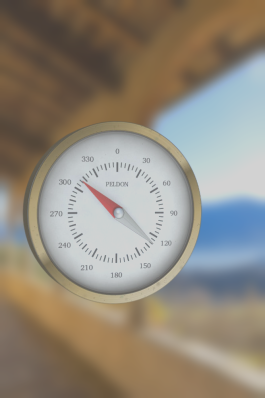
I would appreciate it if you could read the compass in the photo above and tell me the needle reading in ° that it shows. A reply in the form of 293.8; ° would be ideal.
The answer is 310; °
